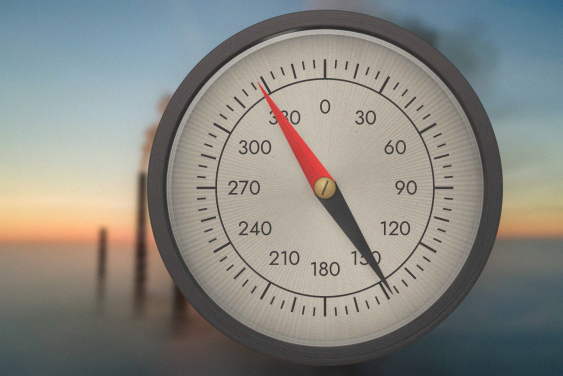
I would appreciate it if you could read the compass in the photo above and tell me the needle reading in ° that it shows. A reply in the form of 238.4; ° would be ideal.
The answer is 327.5; °
